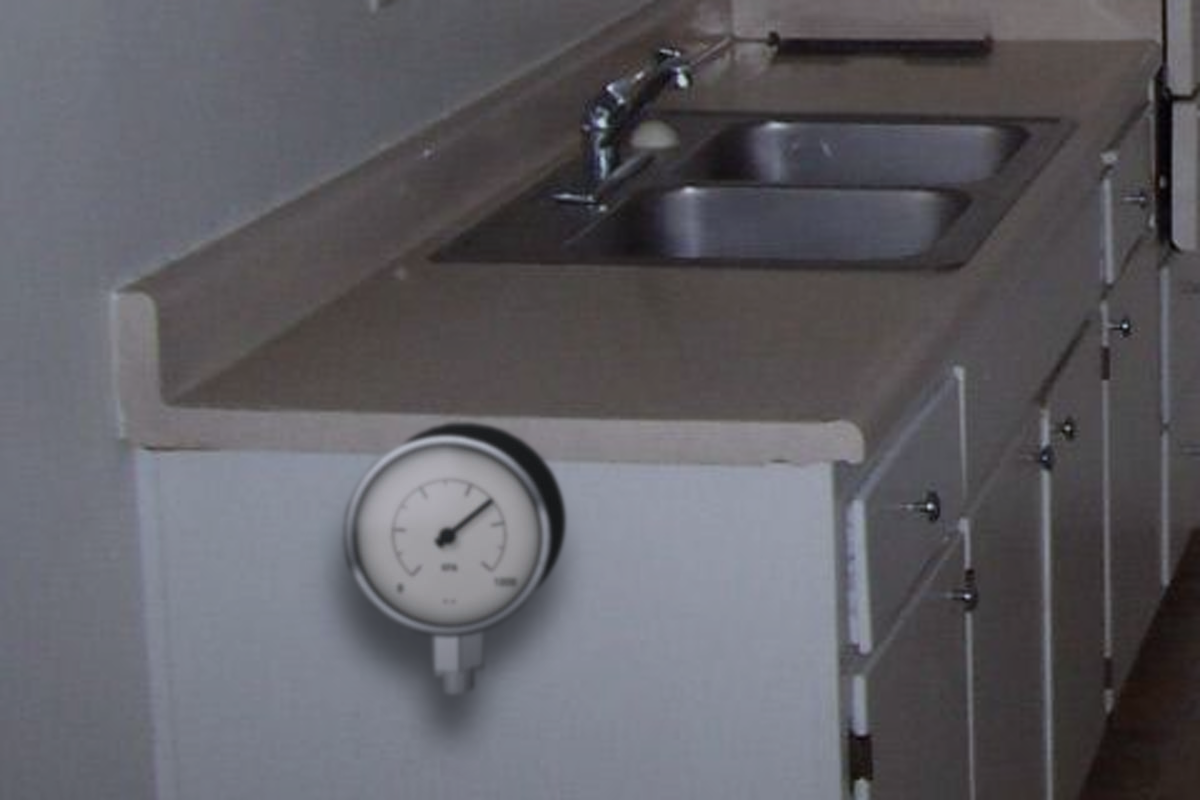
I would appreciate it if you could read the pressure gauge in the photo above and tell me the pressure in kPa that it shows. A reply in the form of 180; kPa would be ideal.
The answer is 700; kPa
